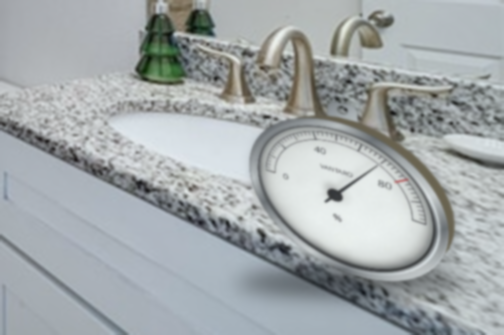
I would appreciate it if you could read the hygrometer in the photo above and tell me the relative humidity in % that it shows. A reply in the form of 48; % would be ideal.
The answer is 70; %
